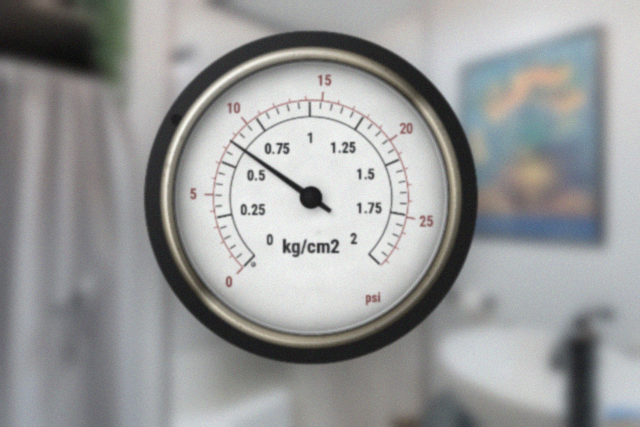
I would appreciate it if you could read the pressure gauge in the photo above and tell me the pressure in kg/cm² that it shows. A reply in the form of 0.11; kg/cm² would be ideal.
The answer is 0.6; kg/cm²
